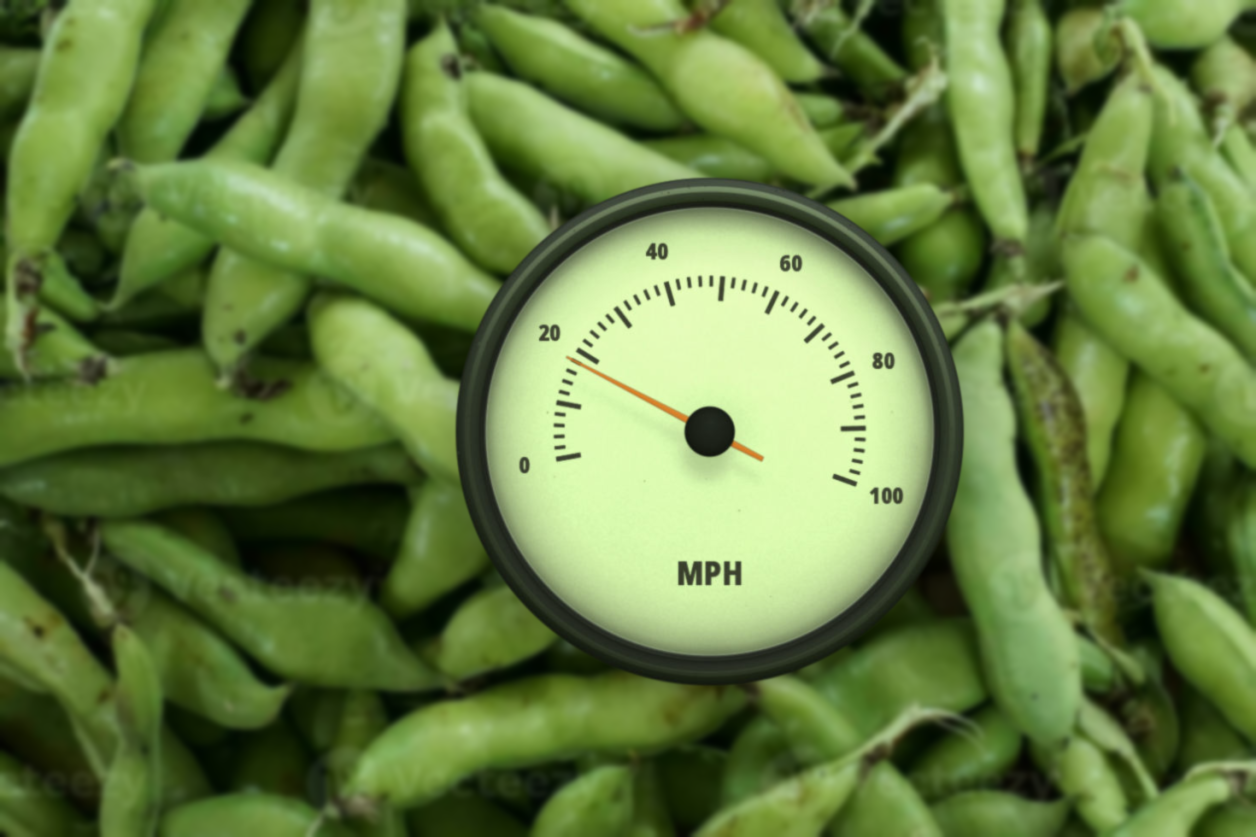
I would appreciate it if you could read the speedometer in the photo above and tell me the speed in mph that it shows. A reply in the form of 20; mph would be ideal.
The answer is 18; mph
